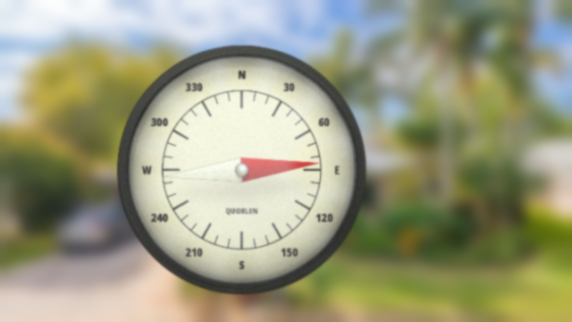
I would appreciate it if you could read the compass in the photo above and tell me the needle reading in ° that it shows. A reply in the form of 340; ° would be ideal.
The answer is 85; °
